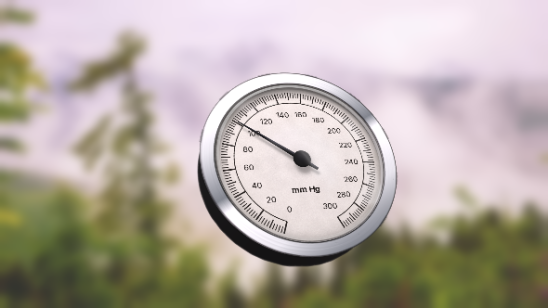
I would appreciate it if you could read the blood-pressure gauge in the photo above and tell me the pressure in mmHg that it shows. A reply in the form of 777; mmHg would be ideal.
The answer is 100; mmHg
